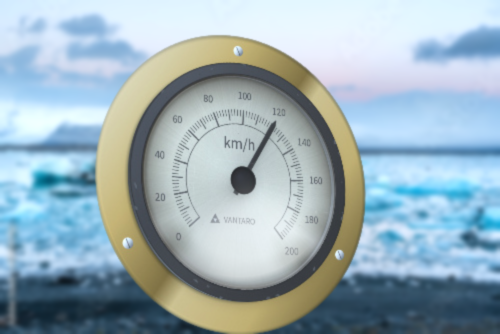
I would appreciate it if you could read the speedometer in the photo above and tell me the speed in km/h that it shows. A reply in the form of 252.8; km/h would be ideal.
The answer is 120; km/h
